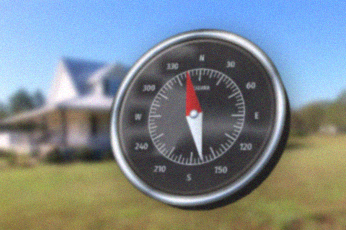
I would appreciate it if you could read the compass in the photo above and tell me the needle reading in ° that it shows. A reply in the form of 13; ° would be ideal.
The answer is 345; °
